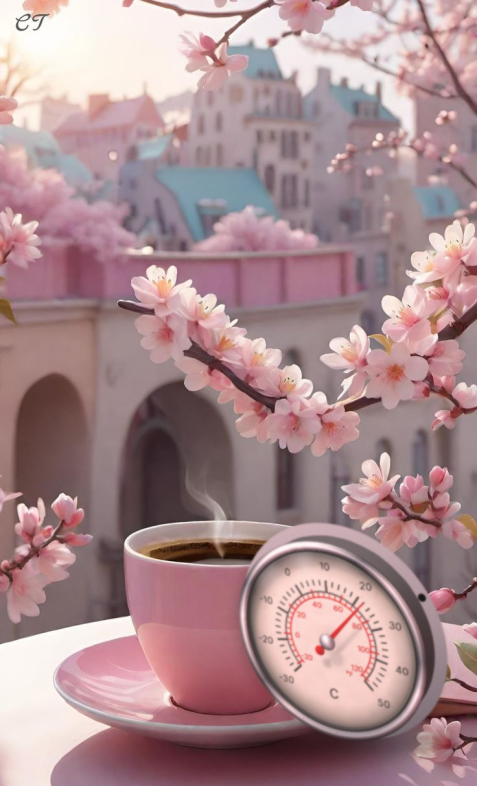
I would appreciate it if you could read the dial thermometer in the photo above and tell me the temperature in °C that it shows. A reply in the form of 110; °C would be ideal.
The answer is 22; °C
